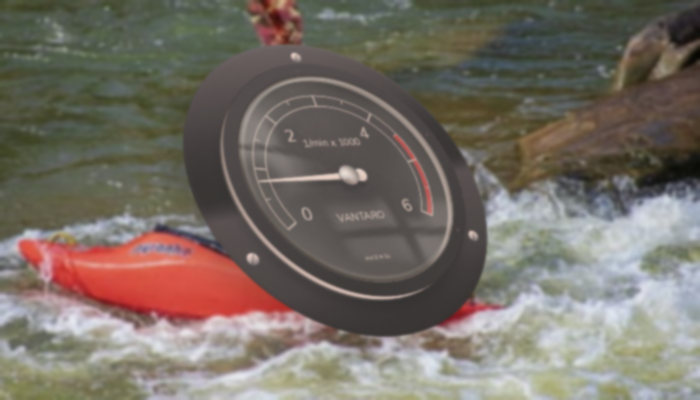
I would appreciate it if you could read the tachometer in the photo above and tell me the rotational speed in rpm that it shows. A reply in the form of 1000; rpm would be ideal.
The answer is 750; rpm
